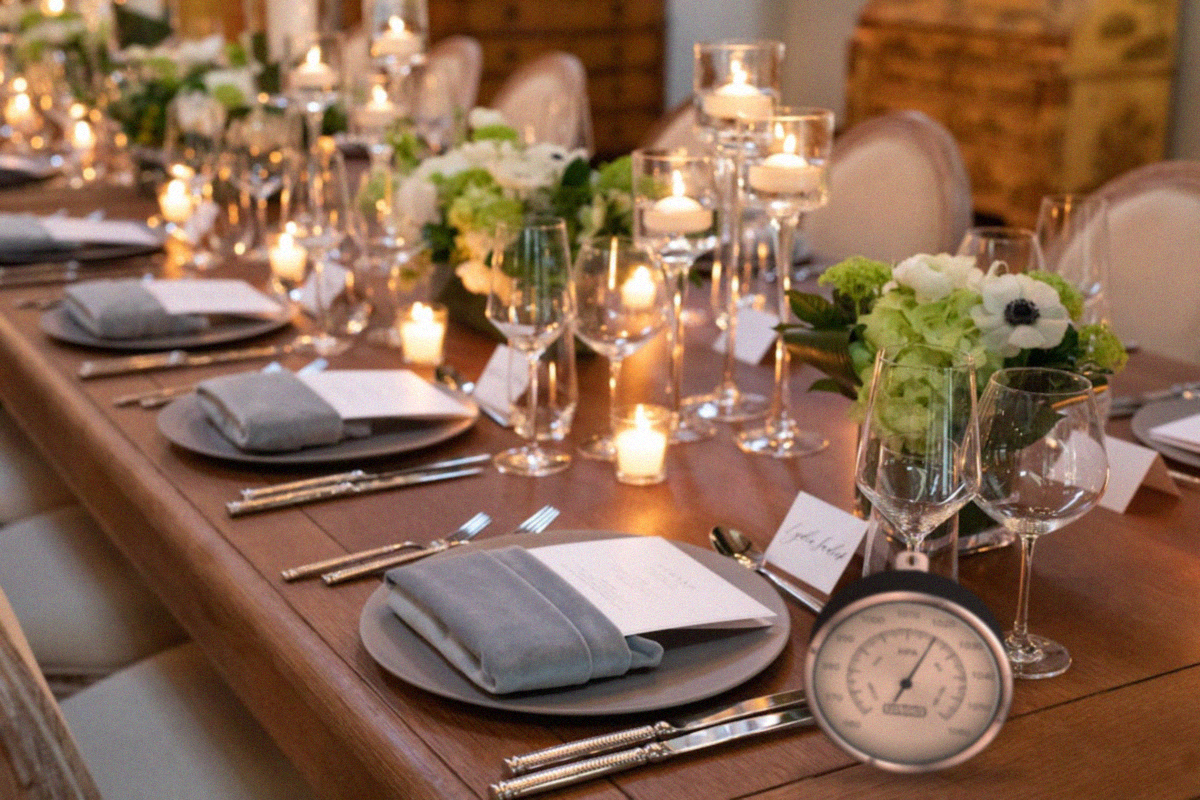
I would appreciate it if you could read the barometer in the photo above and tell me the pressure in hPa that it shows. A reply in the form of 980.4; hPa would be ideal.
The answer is 1020; hPa
